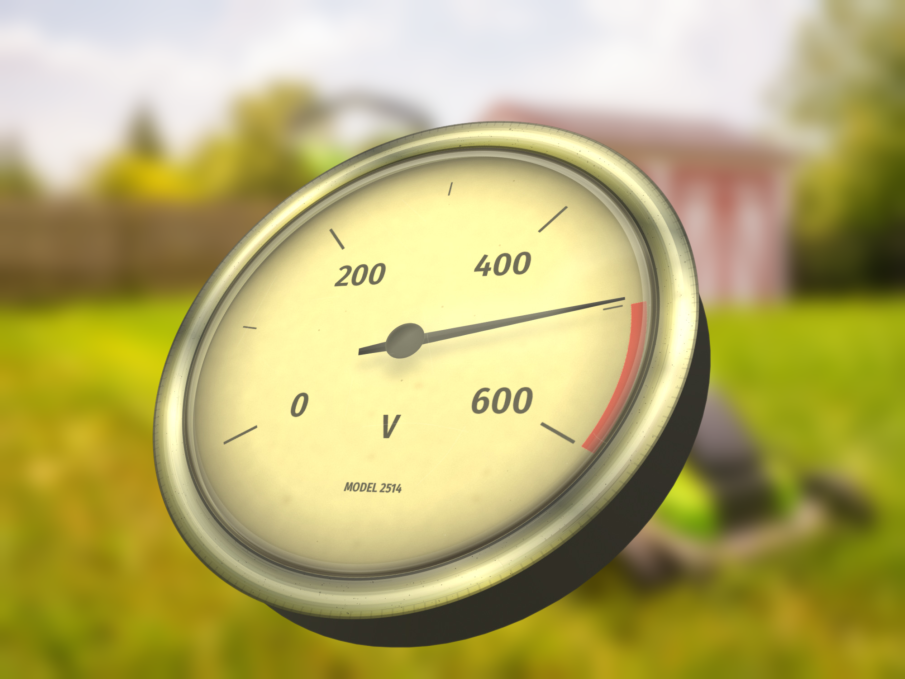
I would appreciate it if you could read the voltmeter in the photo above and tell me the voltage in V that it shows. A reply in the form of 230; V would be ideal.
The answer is 500; V
